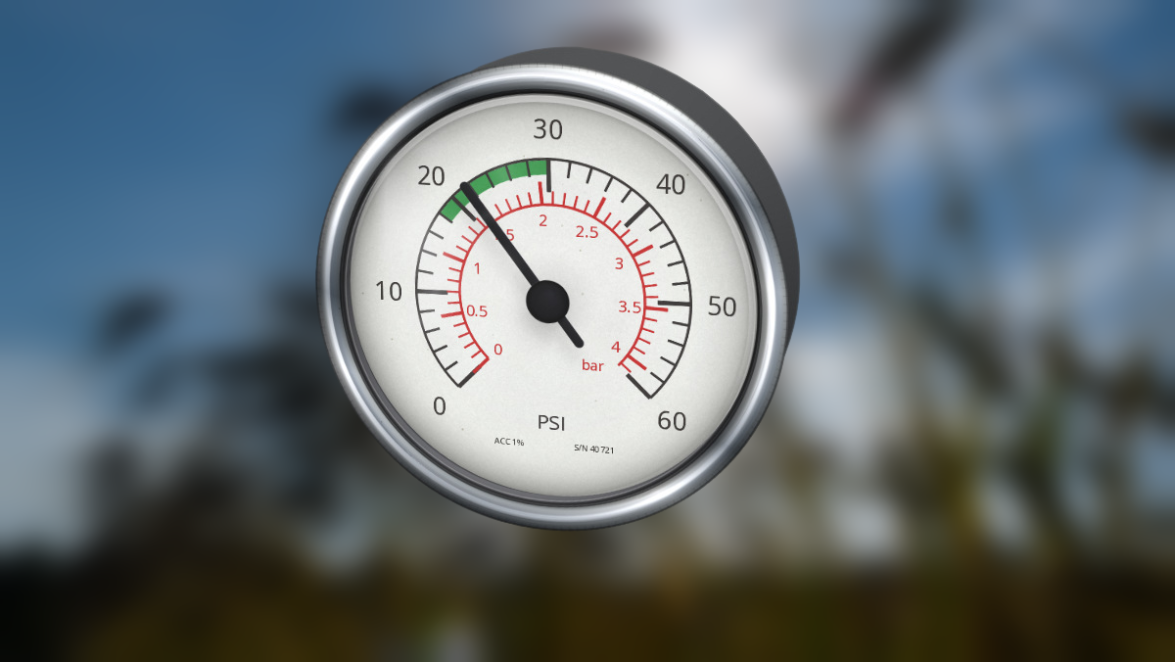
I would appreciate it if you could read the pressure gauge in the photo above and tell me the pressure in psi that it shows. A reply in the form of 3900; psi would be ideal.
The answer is 22; psi
